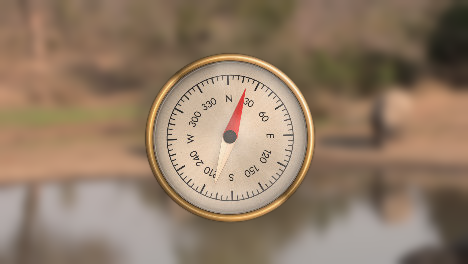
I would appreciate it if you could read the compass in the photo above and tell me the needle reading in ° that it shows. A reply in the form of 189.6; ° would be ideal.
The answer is 20; °
